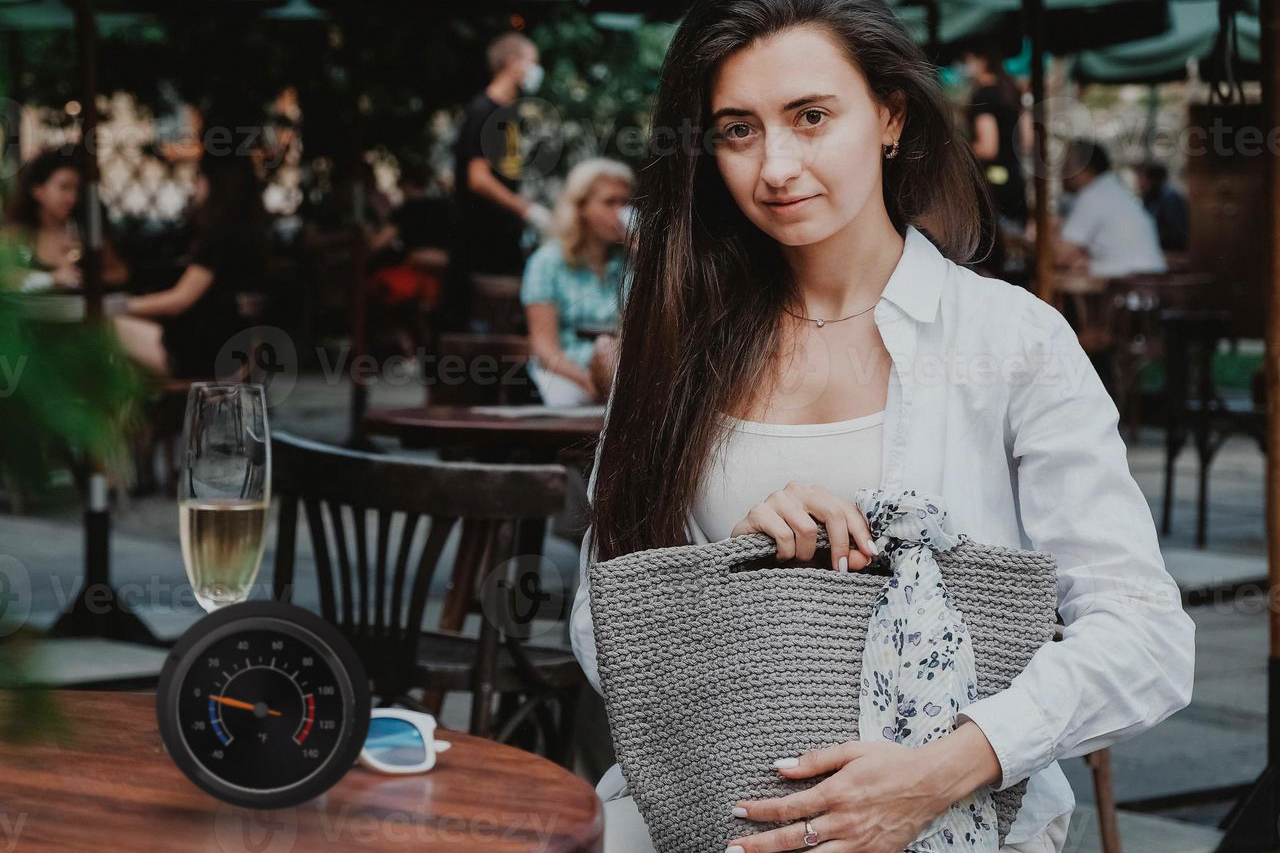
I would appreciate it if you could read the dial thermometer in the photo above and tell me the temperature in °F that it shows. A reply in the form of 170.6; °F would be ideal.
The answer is 0; °F
